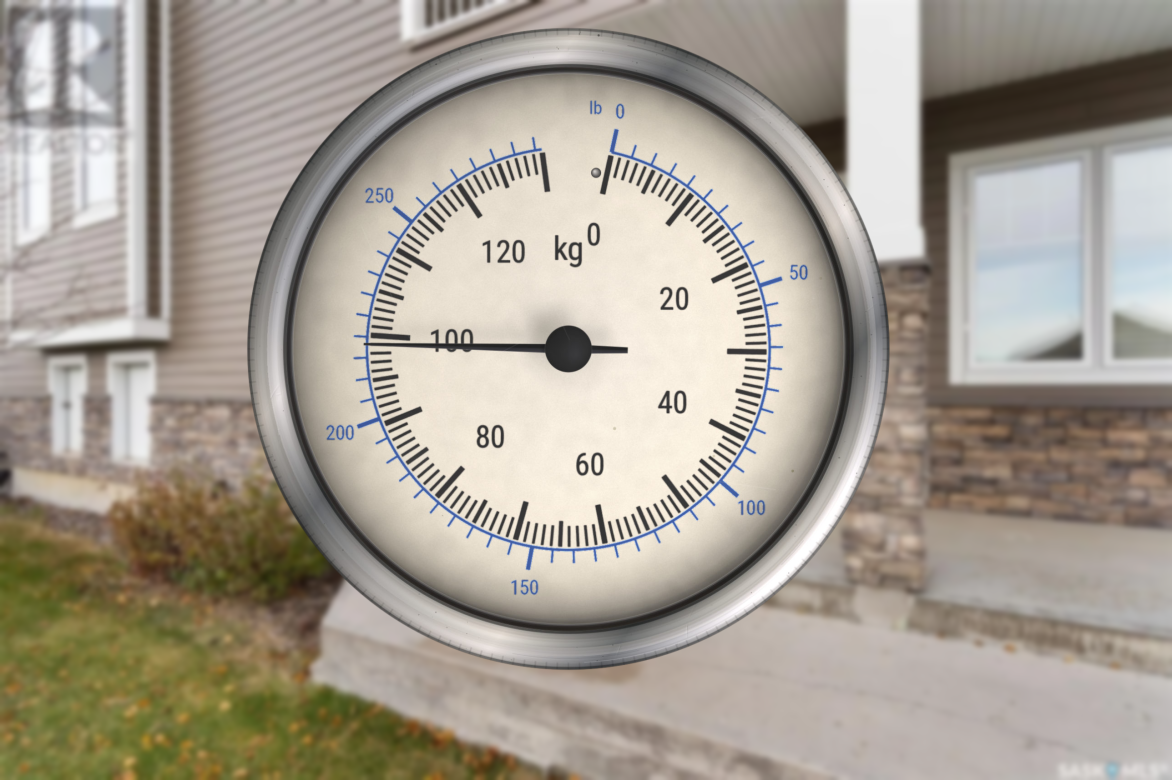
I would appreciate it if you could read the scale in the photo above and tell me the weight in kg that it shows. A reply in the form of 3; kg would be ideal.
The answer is 99; kg
